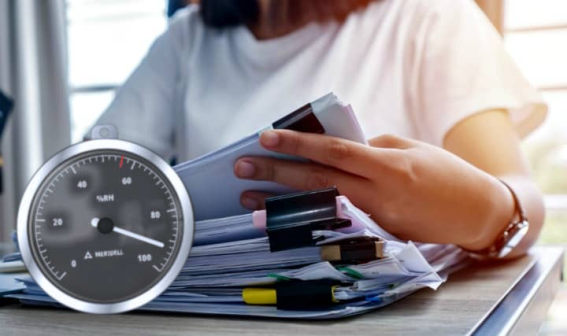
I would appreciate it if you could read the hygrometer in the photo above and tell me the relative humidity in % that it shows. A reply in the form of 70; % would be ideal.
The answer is 92; %
